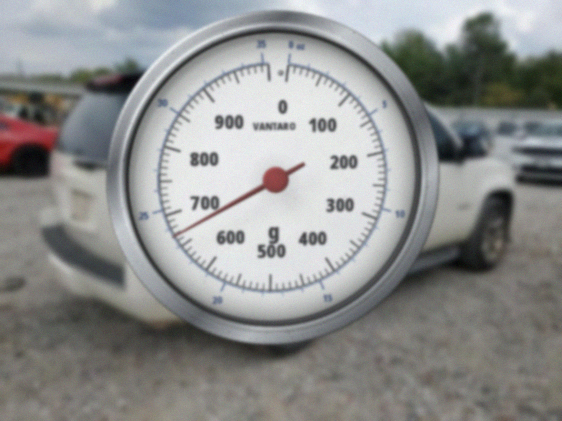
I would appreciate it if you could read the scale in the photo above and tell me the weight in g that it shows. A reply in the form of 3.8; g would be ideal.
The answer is 670; g
